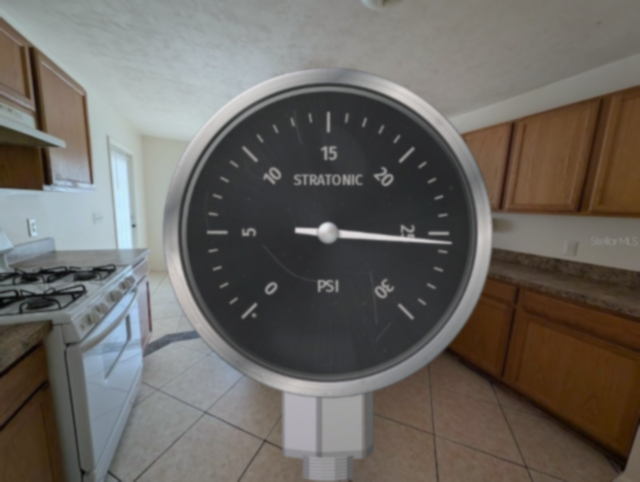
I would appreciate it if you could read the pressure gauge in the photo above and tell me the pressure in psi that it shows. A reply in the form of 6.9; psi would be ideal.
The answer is 25.5; psi
